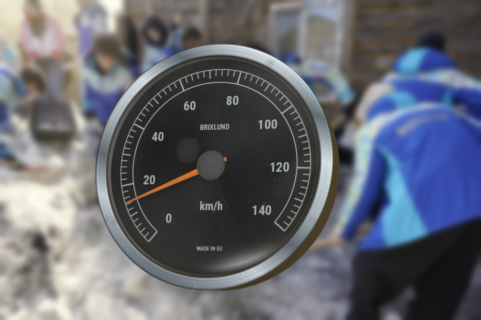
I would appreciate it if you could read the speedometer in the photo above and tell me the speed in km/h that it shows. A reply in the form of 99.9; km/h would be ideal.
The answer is 14; km/h
